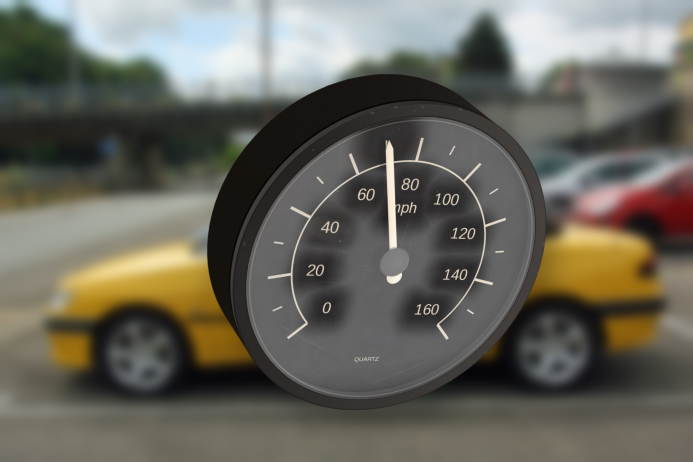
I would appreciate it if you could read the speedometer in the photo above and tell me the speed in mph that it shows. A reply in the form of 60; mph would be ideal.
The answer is 70; mph
